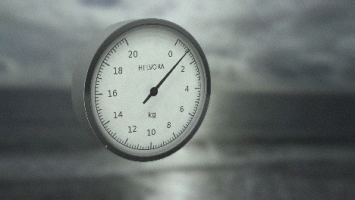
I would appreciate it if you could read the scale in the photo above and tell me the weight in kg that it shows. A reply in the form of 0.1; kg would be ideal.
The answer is 1; kg
